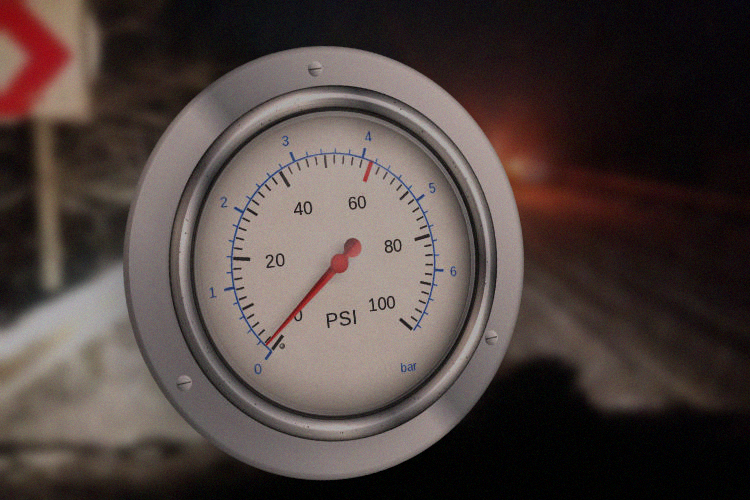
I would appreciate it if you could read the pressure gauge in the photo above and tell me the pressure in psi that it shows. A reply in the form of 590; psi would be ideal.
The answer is 2; psi
